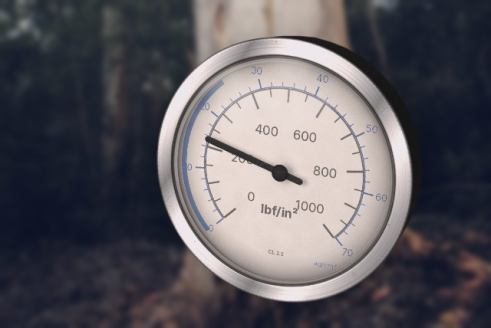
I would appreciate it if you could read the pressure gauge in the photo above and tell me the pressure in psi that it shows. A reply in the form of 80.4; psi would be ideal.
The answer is 225; psi
